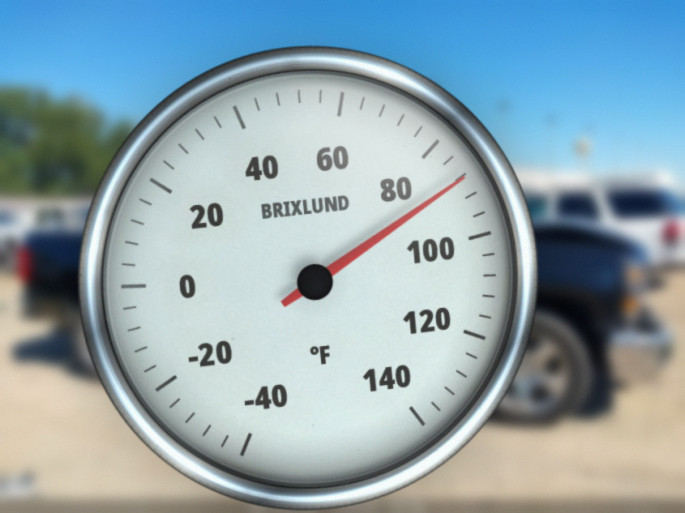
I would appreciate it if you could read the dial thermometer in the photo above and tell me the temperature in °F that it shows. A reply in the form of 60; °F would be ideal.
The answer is 88; °F
